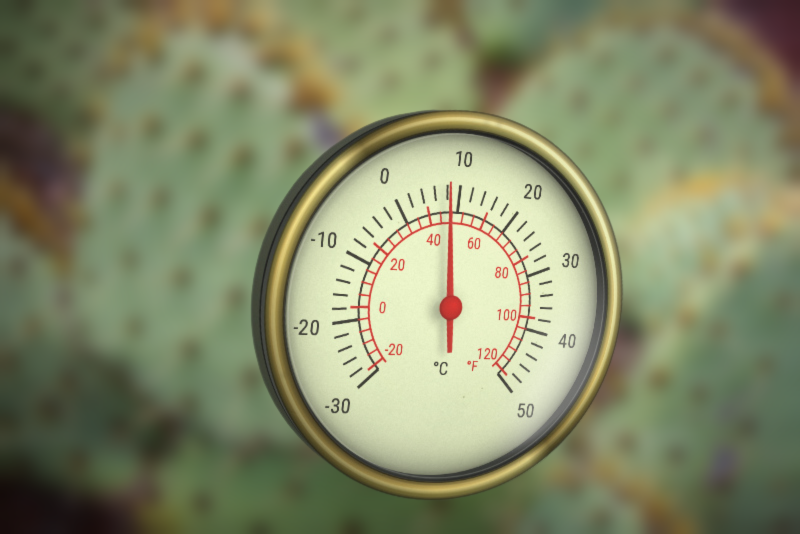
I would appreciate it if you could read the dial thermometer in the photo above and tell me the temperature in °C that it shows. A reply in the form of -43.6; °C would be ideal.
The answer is 8; °C
